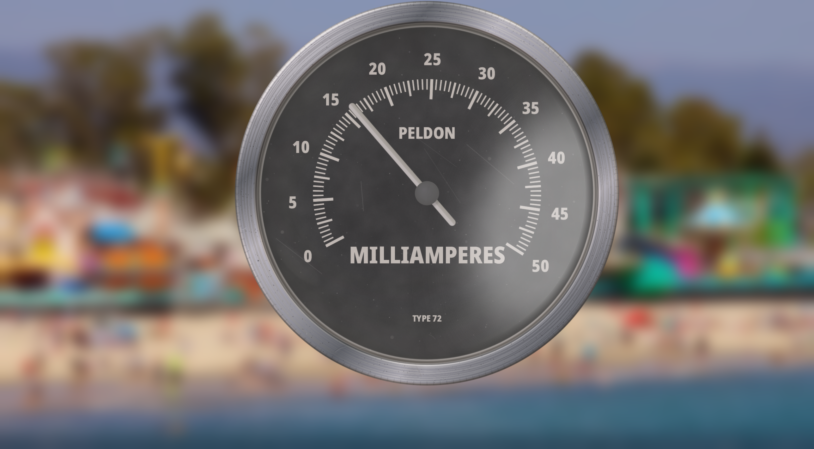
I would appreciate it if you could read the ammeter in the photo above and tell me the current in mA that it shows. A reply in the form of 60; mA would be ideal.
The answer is 16; mA
